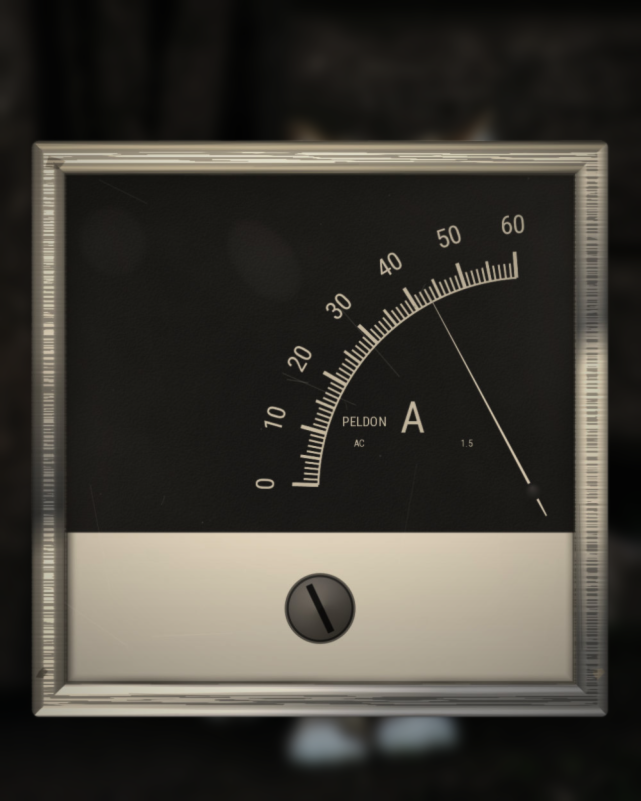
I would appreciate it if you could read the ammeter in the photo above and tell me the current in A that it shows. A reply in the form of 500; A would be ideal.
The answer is 43; A
